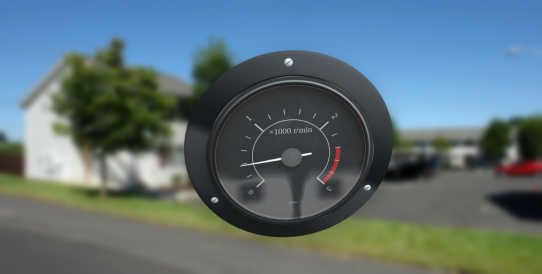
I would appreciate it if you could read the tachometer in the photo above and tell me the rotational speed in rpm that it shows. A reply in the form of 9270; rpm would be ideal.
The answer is 400; rpm
